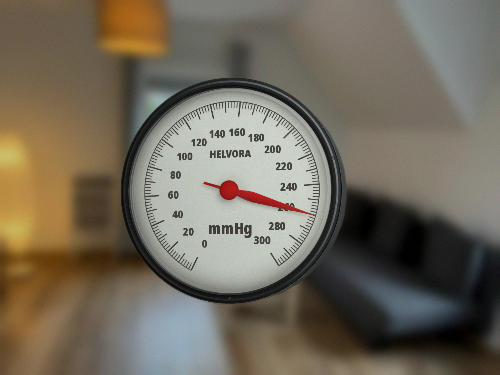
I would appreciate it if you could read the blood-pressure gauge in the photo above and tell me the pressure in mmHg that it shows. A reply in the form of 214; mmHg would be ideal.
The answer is 260; mmHg
